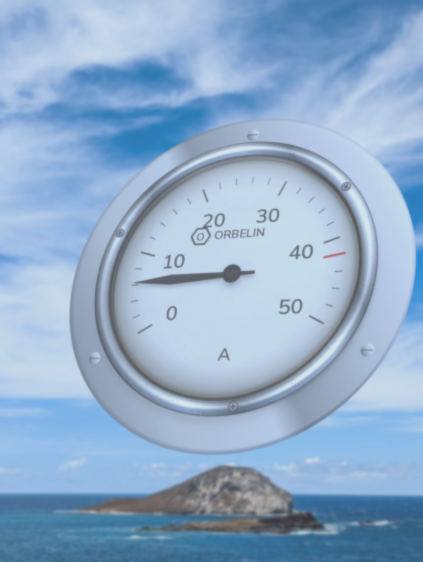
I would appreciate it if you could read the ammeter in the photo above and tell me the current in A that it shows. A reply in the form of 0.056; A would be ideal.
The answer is 6; A
